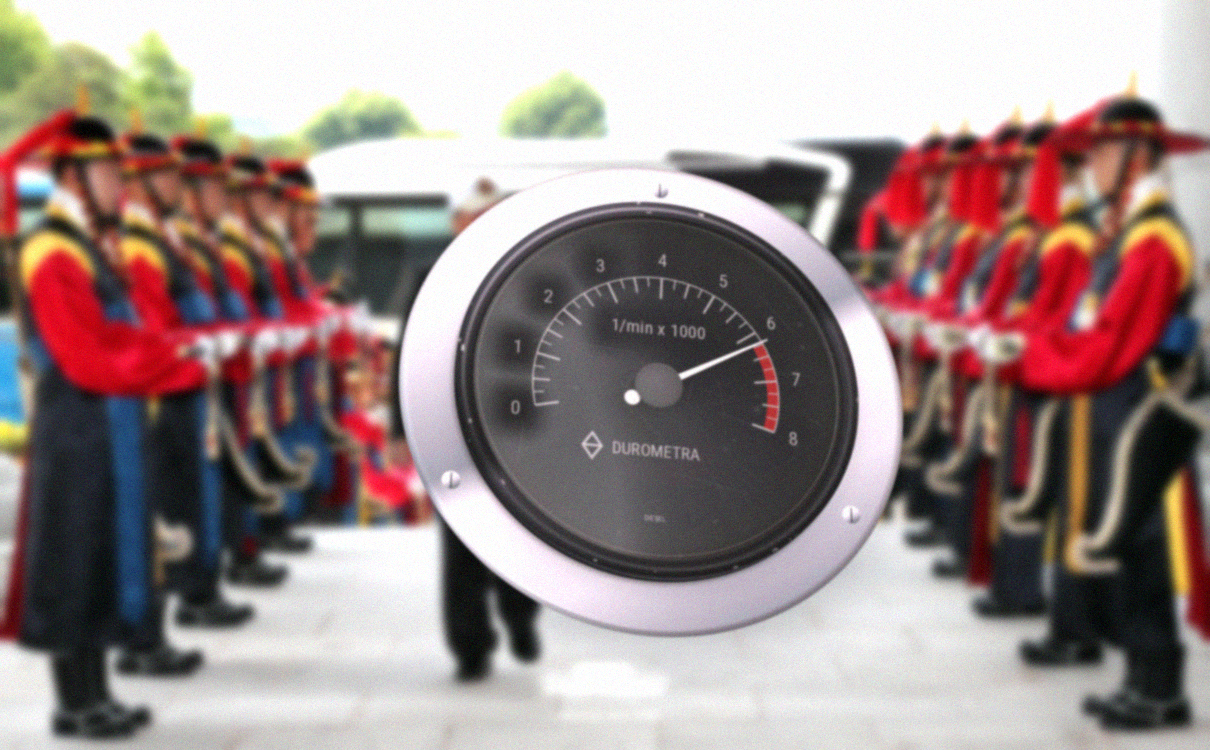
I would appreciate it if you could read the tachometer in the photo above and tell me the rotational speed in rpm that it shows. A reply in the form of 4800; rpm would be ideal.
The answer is 6250; rpm
